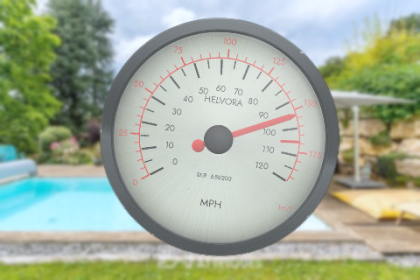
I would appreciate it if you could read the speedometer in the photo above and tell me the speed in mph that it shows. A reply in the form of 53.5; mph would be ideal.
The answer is 95; mph
